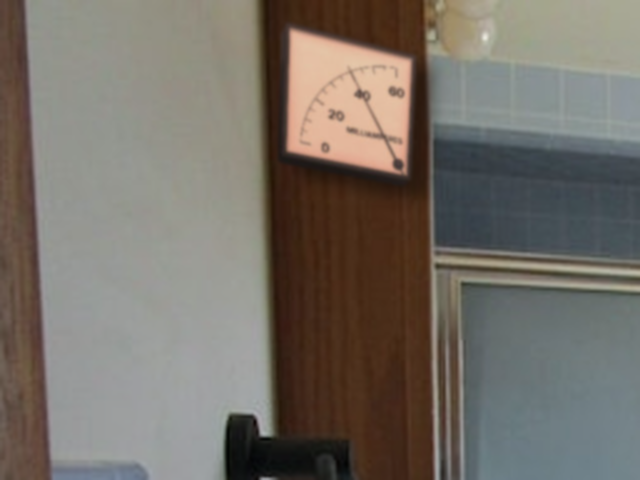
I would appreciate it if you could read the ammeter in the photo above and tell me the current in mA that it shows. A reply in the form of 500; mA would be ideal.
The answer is 40; mA
